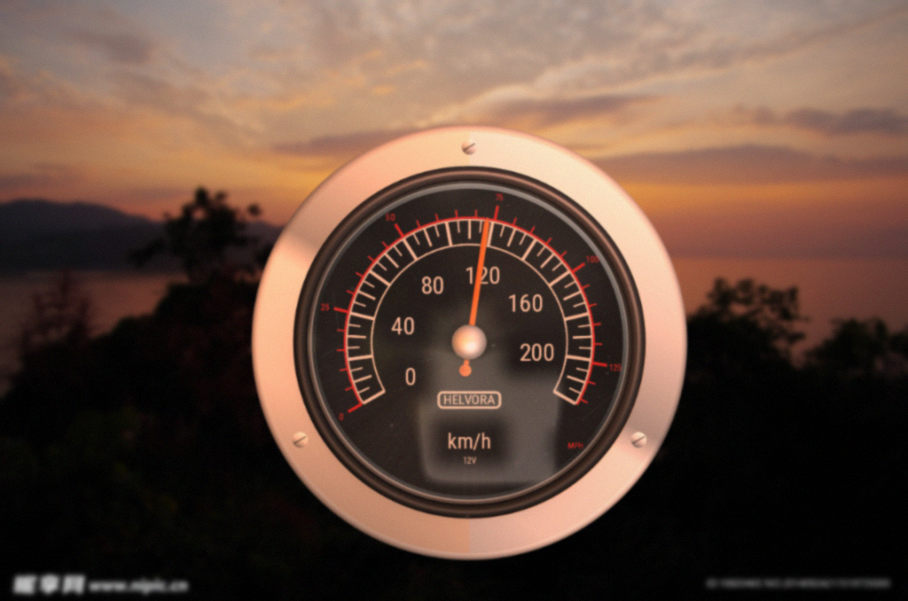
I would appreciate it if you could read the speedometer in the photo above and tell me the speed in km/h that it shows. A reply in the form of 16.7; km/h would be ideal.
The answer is 117.5; km/h
